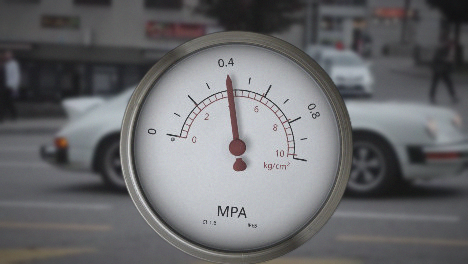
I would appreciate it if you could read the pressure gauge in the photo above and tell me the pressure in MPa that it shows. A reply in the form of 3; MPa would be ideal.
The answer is 0.4; MPa
